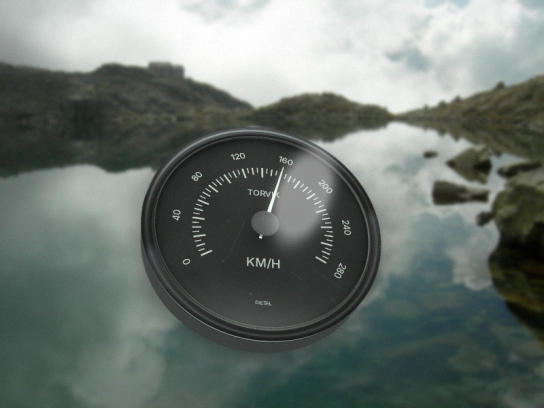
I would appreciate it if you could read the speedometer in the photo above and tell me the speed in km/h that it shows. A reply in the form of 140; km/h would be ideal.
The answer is 160; km/h
